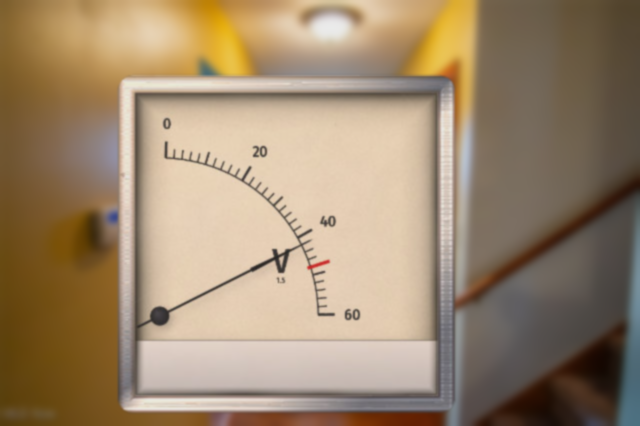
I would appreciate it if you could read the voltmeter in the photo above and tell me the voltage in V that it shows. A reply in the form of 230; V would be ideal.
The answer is 42; V
